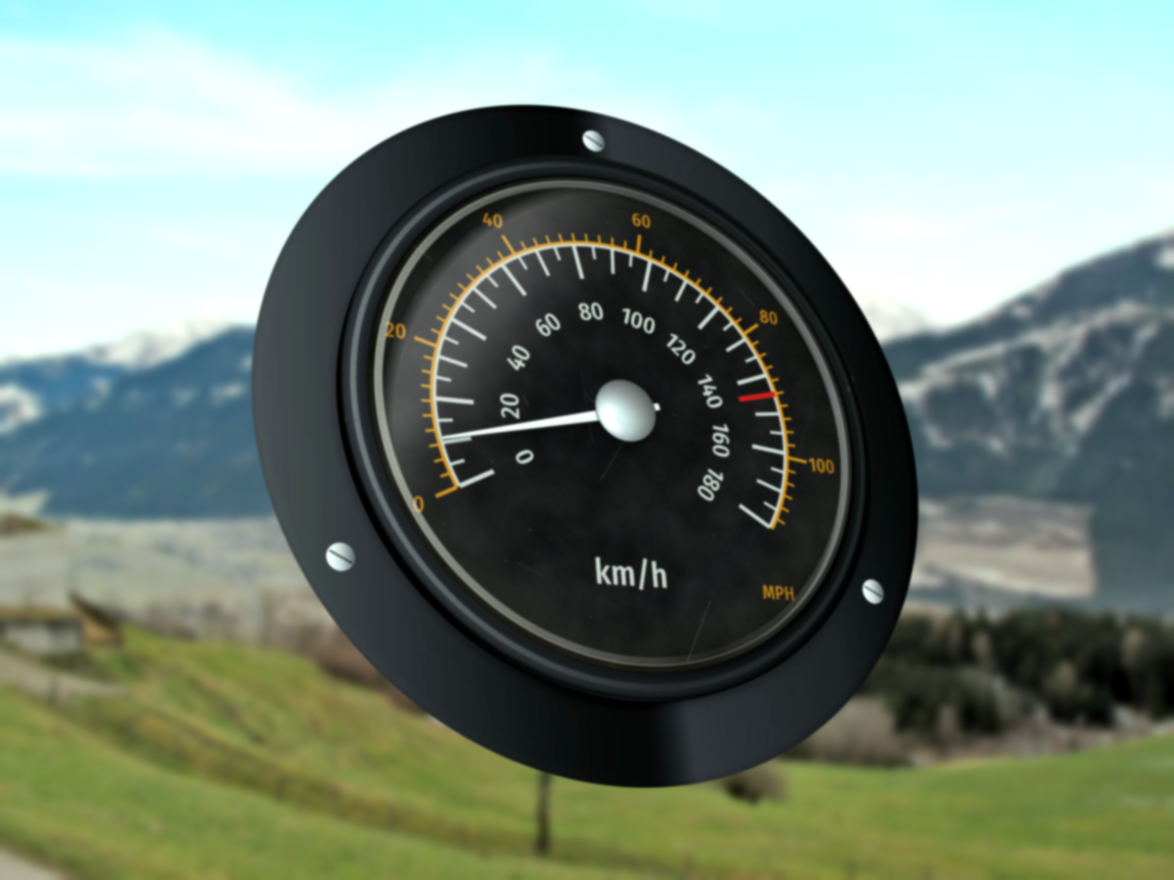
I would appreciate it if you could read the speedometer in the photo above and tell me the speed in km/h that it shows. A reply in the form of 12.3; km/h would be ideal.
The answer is 10; km/h
